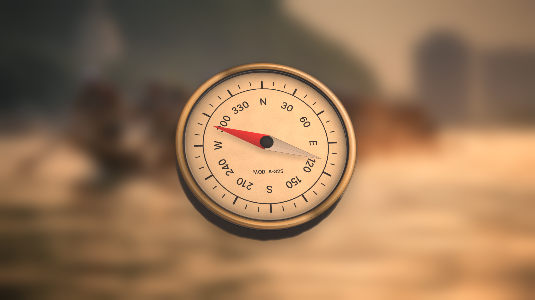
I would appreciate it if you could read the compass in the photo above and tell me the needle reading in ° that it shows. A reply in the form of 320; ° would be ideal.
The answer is 290; °
